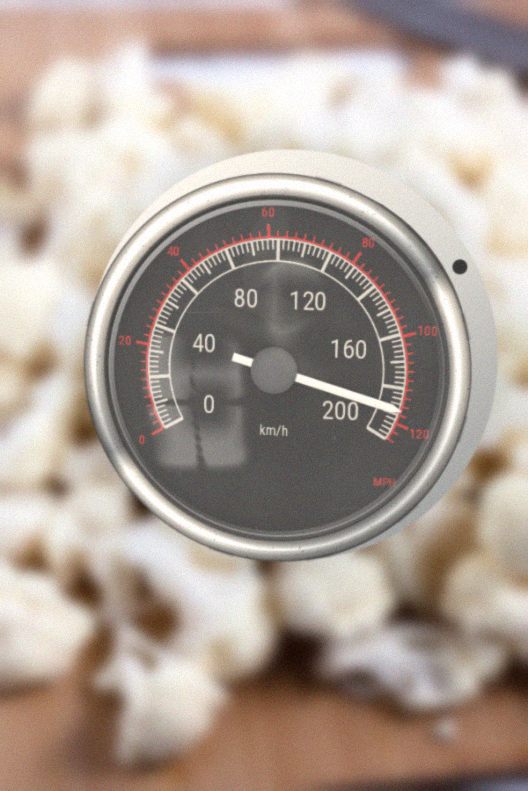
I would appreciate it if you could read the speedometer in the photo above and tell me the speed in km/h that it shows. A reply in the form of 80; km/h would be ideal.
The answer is 188; km/h
